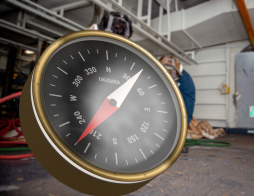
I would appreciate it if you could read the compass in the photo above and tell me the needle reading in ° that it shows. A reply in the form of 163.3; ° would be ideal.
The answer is 220; °
